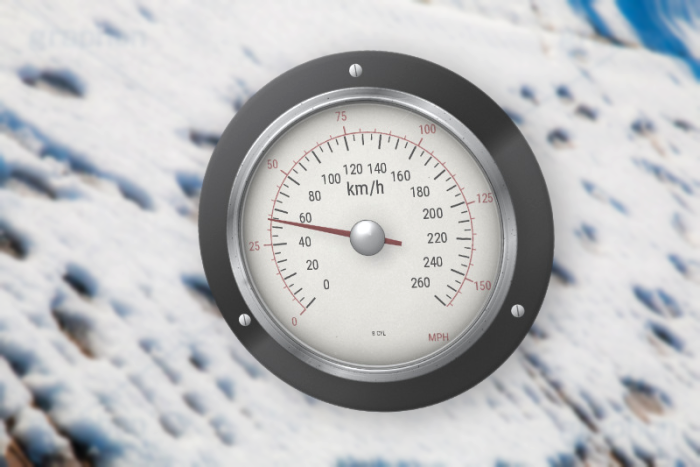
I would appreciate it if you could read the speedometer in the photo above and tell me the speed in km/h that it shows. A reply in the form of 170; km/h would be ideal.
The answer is 55; km/h
